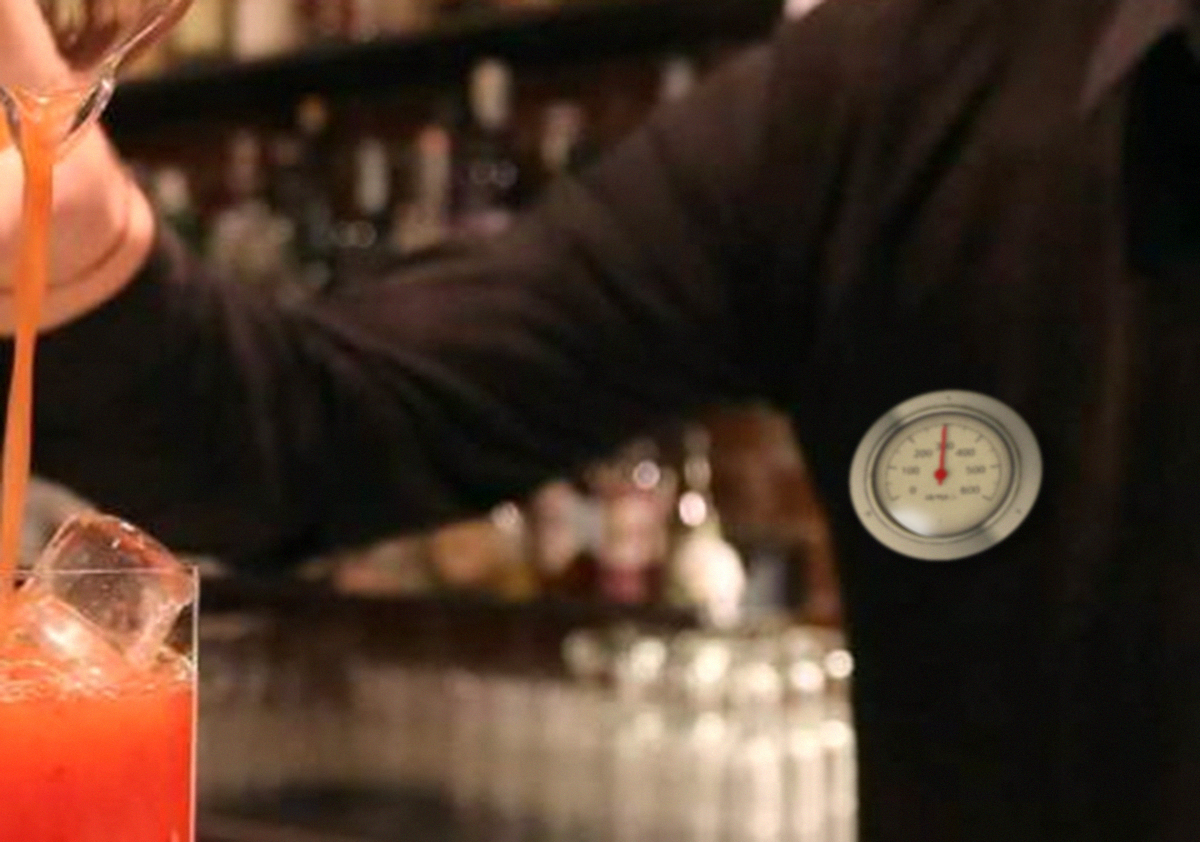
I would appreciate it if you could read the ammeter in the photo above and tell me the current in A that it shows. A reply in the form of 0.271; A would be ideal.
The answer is 300; A
